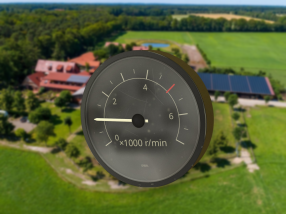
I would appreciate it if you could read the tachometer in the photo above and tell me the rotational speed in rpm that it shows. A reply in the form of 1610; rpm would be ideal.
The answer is 1000; rpm
